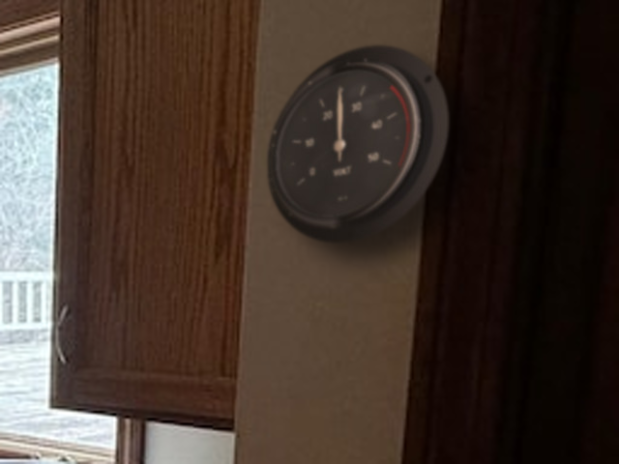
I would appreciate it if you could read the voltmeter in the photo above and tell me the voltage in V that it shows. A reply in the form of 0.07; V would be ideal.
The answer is 25; V
